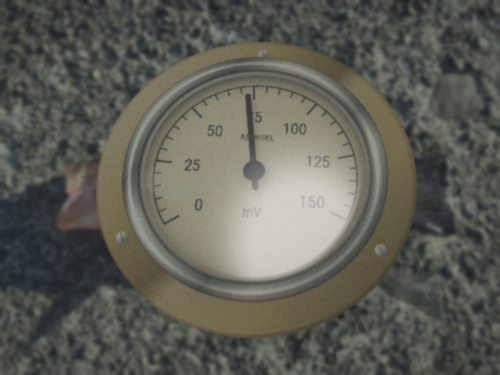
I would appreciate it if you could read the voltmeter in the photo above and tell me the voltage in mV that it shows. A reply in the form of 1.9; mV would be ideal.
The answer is 72.5; mV
